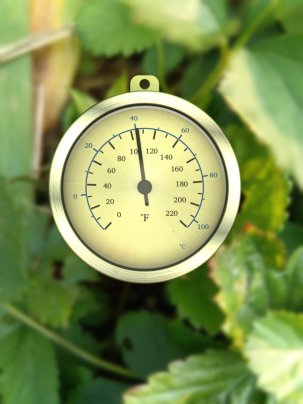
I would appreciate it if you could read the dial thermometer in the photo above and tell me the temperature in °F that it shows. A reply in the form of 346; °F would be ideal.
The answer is 105; °F
